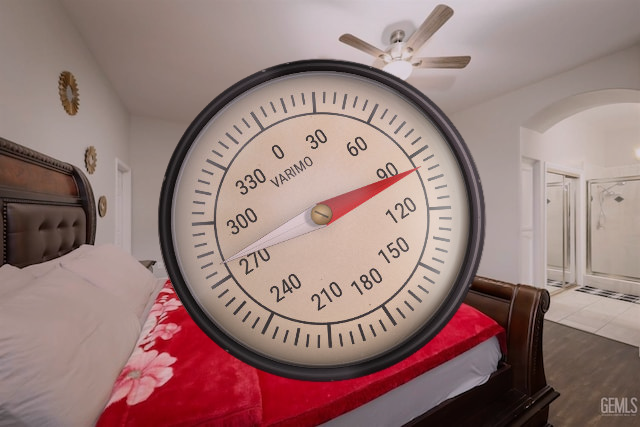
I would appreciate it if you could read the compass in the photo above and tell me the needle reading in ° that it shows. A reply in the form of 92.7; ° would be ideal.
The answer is 97.5; °
